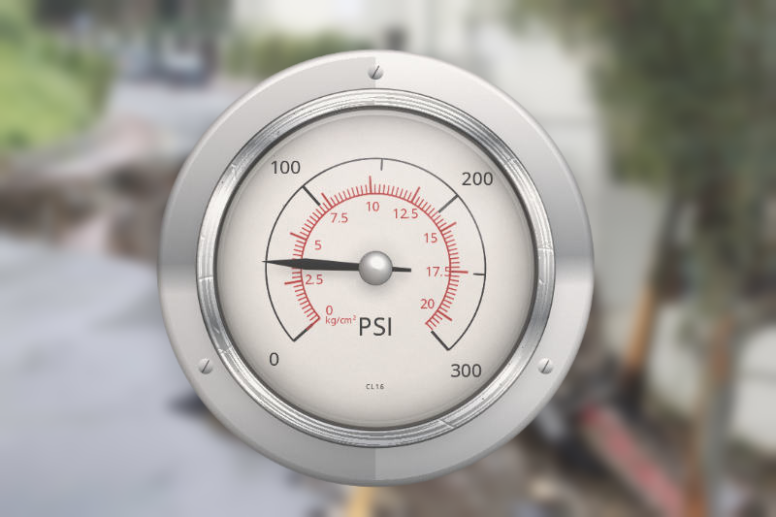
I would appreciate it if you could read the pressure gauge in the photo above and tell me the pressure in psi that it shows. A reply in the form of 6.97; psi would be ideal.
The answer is 50; psi
